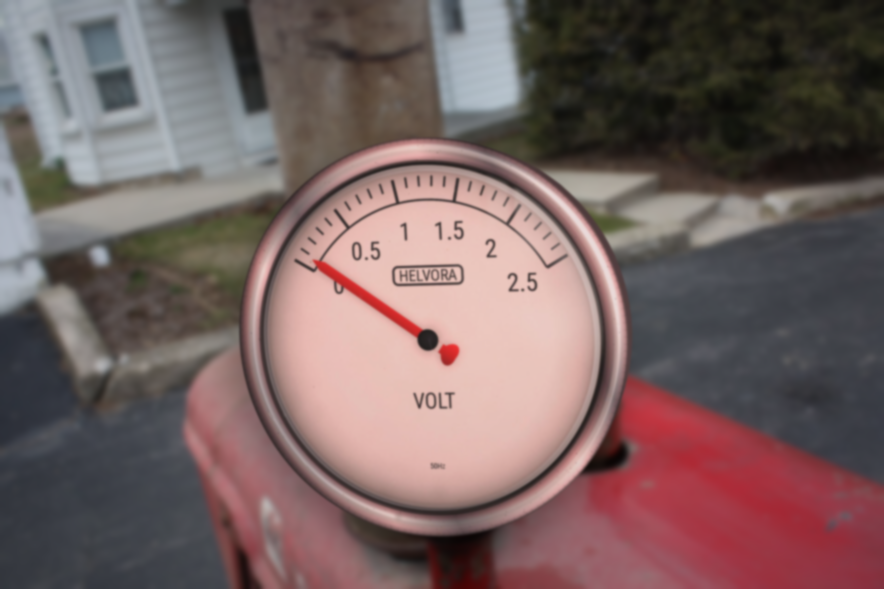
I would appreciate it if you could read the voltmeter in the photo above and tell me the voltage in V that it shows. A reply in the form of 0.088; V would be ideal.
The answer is 0.1; V
